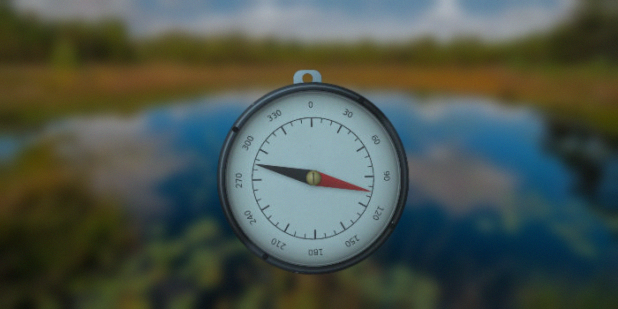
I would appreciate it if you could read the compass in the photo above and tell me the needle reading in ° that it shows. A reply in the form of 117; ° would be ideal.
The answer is 105; °
